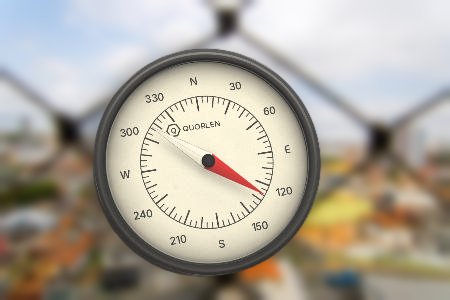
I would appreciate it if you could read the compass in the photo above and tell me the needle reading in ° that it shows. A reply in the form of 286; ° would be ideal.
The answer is 130; °
